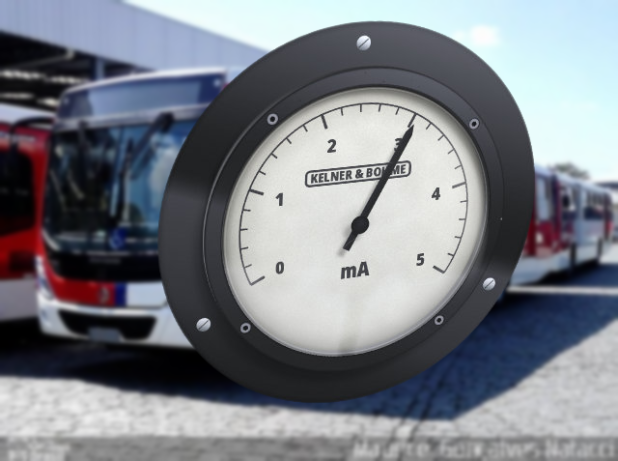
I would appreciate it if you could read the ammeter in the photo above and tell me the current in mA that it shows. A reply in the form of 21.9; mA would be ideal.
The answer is 3; mA
